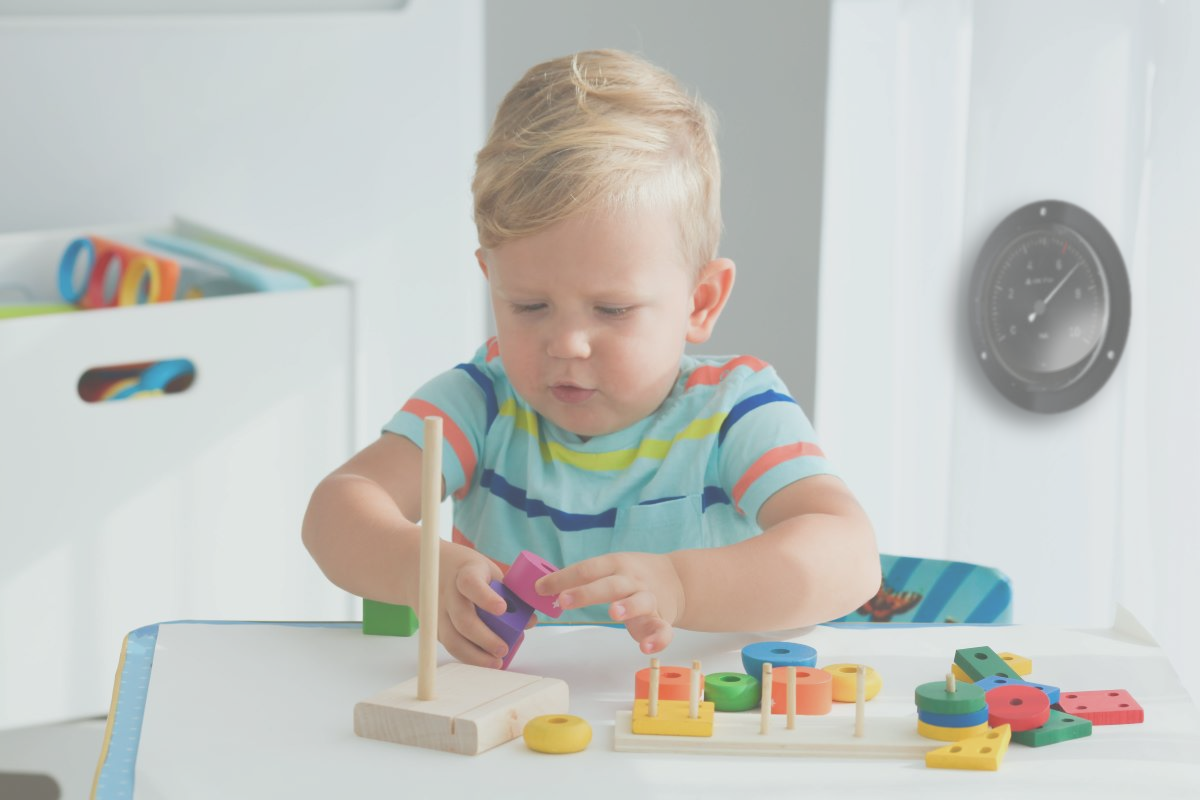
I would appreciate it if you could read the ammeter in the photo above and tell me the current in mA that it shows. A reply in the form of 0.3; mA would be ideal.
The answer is 7; mA
